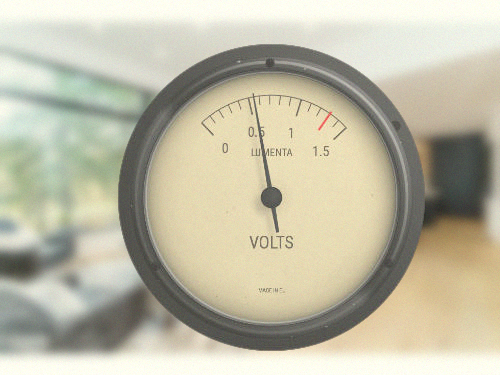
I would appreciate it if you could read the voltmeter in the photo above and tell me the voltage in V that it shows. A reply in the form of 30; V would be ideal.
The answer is 0.55; V
